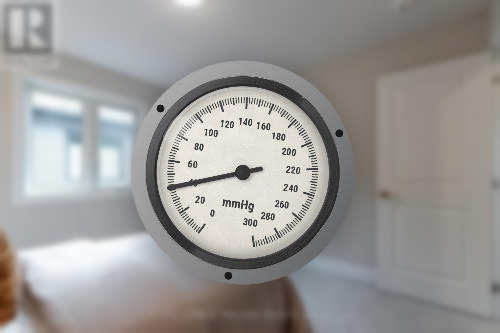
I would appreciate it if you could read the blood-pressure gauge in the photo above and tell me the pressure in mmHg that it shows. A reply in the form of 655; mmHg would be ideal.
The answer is 40; mmHg
